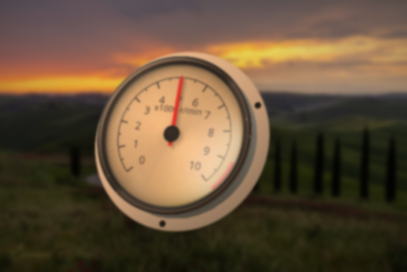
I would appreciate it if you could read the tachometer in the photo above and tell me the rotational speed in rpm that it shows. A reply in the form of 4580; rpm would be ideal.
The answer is 5000; rpm
